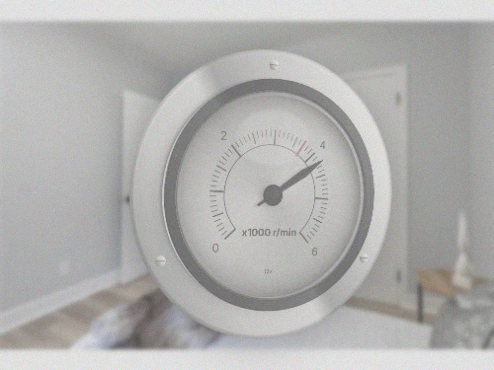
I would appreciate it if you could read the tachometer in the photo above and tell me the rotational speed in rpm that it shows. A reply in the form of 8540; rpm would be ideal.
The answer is 4200; rpm
